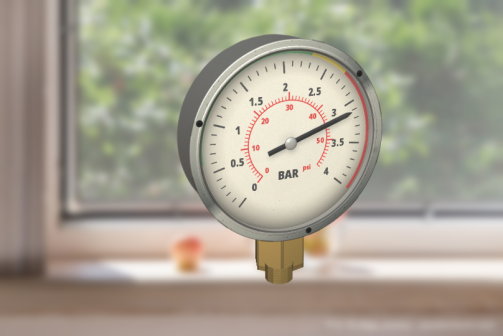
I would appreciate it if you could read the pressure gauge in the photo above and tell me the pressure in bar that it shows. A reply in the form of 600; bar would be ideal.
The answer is 3.1; bar
